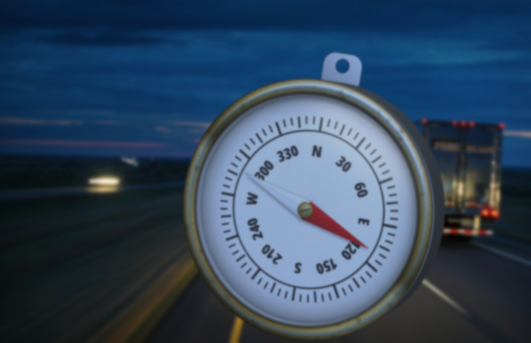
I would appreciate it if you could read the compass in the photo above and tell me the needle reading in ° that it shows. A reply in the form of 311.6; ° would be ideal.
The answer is 110; °
